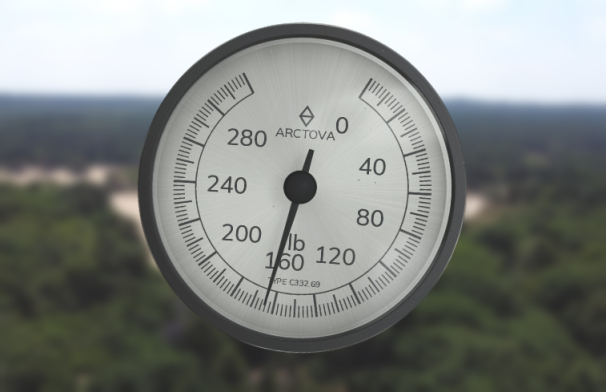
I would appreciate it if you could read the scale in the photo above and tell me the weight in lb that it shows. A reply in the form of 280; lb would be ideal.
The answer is 164; lb
